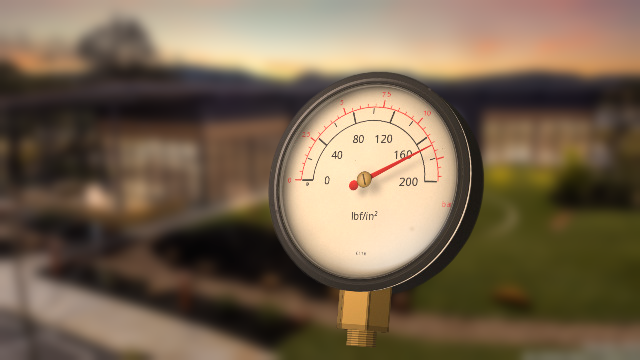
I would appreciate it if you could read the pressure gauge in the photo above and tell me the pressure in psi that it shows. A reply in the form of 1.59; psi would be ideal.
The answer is 170; psi
